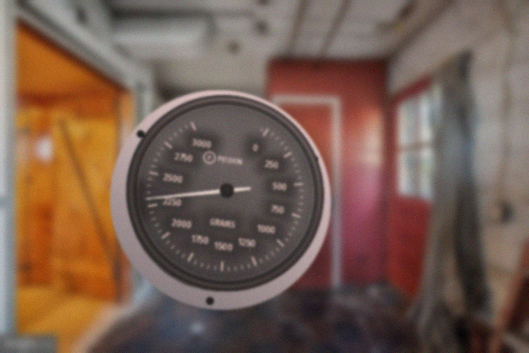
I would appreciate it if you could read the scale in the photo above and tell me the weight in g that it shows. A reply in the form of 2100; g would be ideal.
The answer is 2300; g
